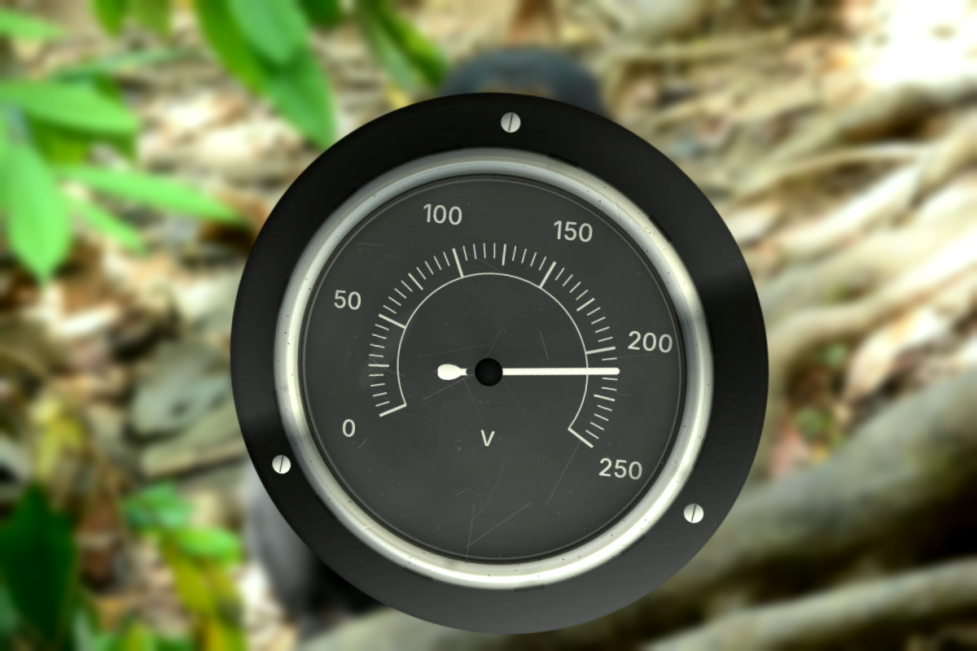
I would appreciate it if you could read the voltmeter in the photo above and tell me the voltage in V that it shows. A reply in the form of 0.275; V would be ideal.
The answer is 210; V
